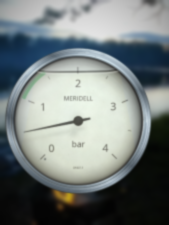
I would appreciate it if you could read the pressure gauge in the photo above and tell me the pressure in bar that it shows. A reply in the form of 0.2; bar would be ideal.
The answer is 0.5; bar
